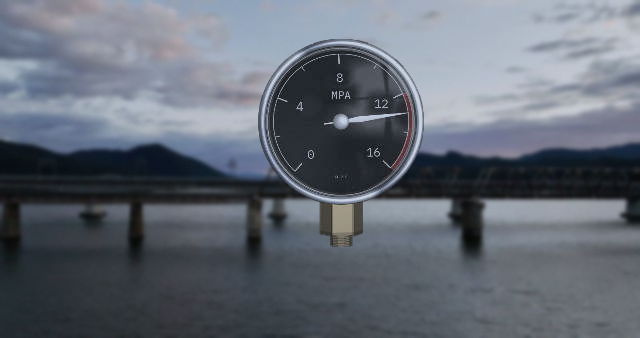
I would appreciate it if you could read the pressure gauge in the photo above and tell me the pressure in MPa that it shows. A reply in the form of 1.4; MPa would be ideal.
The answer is 13; MPa
